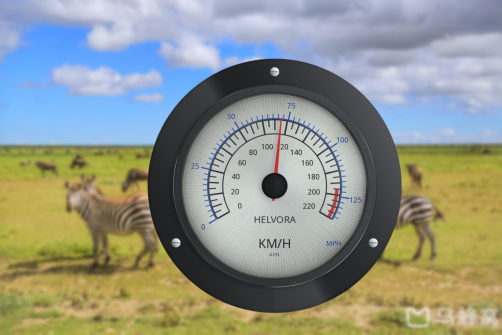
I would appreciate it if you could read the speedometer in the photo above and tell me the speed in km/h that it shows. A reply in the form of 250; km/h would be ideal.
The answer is 115; km/h
